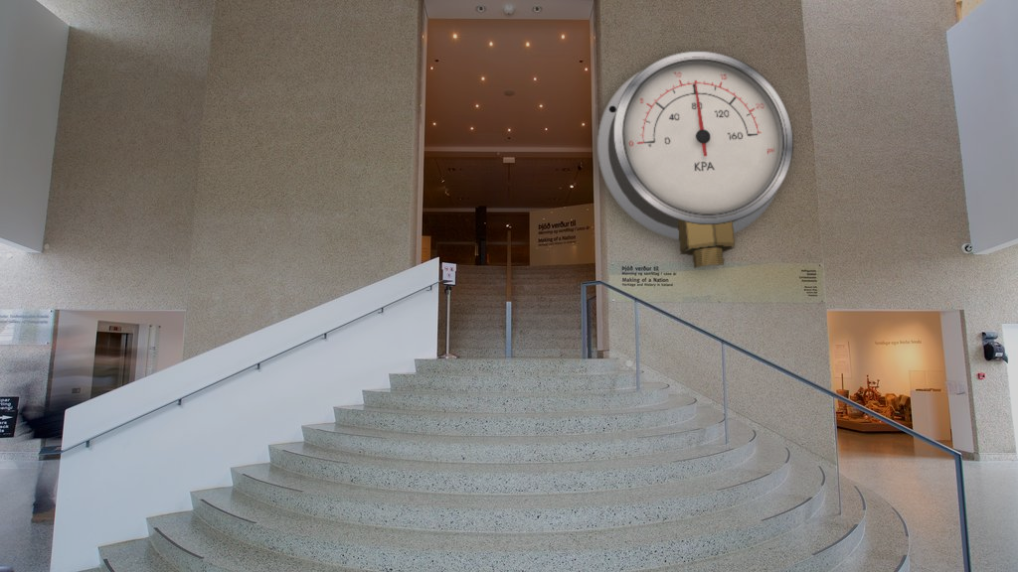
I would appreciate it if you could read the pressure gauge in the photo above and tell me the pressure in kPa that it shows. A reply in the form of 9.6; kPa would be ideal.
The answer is 80; kPa
